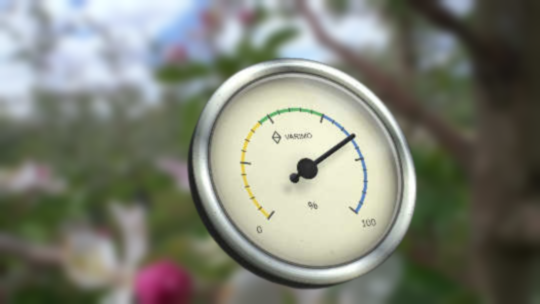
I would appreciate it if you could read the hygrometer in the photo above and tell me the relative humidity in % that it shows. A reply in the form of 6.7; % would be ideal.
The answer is 72; %
